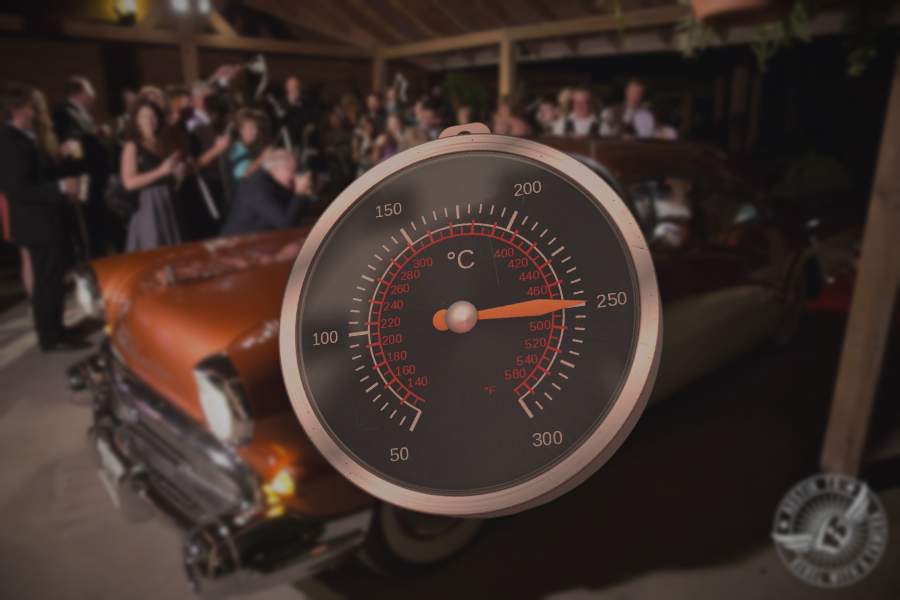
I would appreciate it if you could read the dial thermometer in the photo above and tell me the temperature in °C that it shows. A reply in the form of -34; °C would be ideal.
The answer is 250; °C
